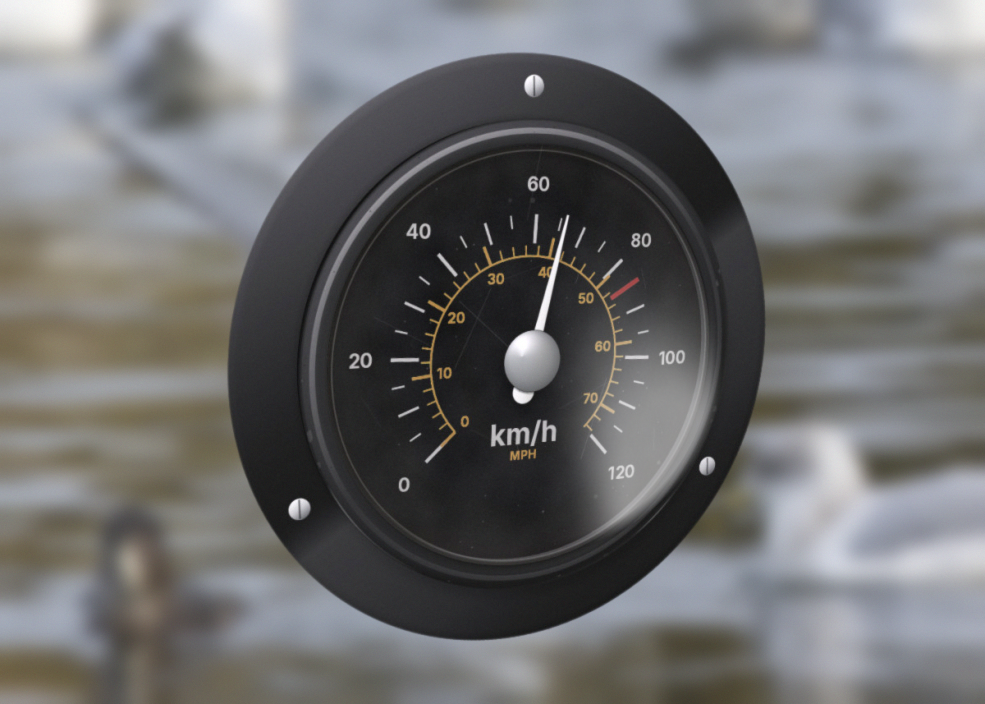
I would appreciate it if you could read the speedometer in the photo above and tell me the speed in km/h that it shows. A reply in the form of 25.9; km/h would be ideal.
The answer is 65; km/h
